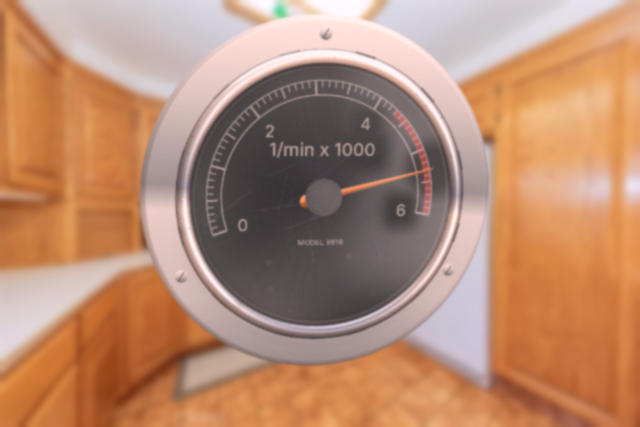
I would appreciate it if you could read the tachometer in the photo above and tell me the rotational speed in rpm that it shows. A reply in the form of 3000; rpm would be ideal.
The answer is 5300; rpm
